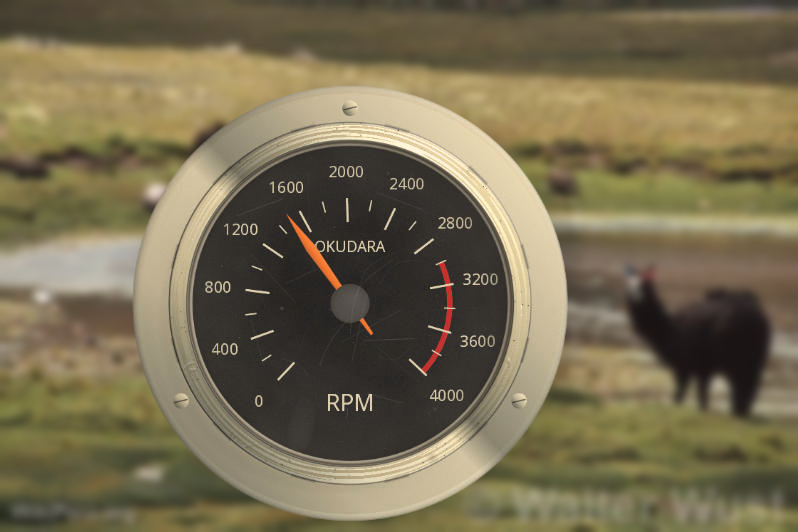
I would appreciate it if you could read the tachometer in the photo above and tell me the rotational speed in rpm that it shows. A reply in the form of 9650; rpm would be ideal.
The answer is 1500; rpm
